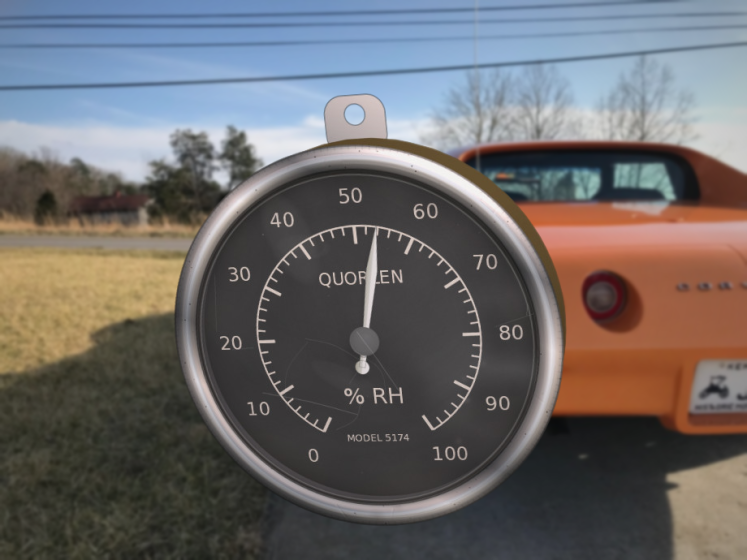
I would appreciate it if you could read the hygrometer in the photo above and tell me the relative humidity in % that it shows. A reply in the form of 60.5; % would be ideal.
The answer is 54; %
